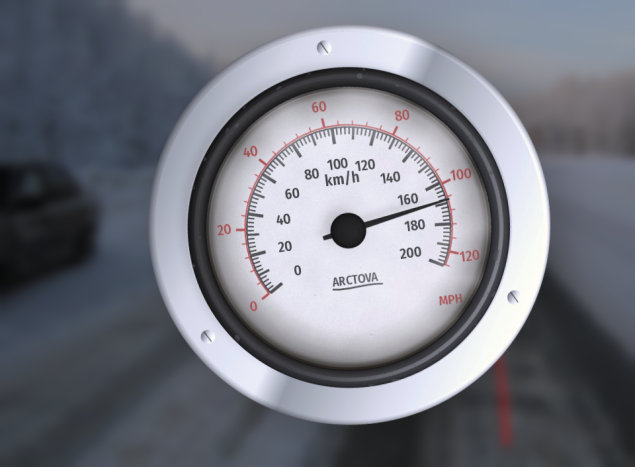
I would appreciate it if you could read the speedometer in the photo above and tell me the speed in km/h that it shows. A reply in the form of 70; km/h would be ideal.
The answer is 168; km/h
